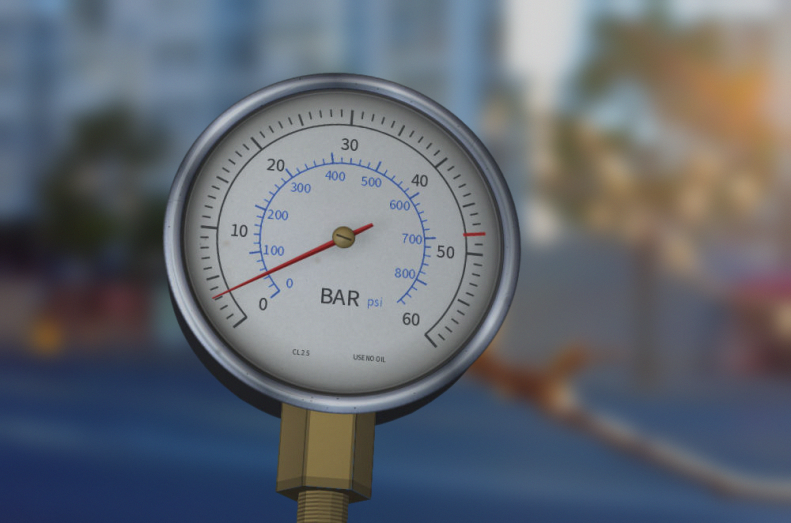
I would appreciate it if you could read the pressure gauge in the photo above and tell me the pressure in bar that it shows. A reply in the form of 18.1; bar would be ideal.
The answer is 3; bar
